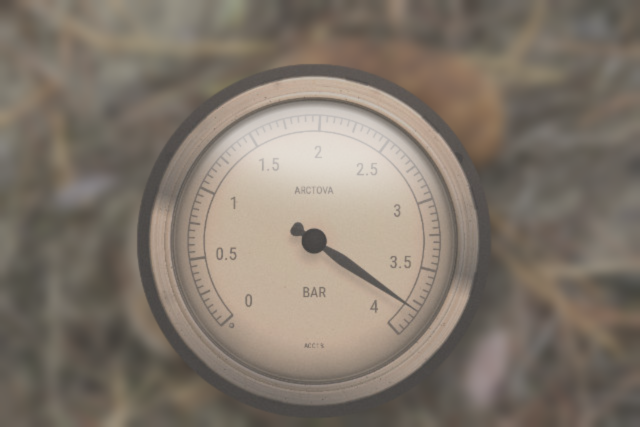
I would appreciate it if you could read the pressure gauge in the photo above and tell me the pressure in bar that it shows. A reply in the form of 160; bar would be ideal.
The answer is 3.8; bar
